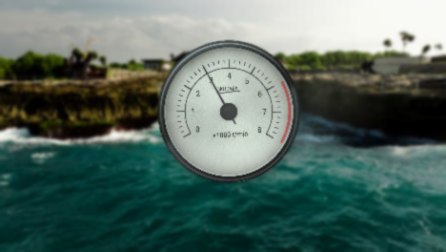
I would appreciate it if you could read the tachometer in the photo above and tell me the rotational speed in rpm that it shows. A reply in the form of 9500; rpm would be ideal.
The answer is 3000; rpm
